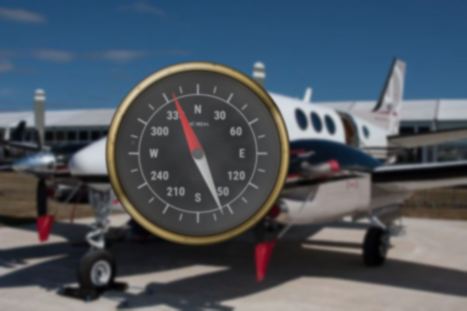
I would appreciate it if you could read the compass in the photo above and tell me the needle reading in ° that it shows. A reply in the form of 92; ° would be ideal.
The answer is 337.5; °
